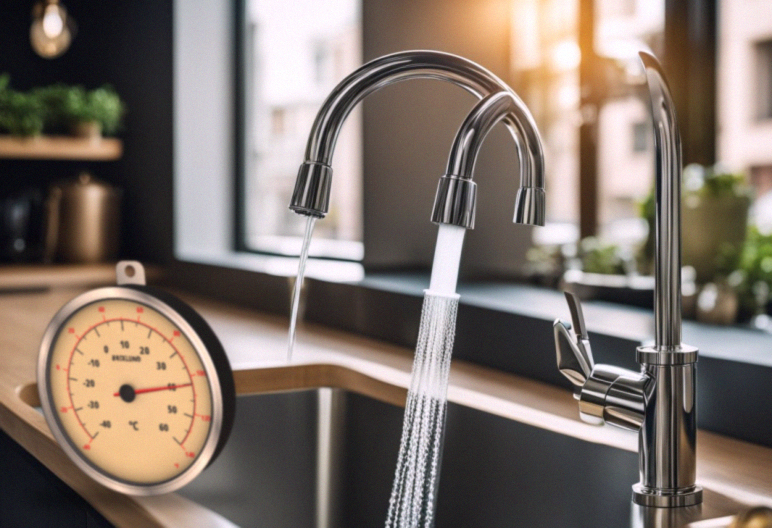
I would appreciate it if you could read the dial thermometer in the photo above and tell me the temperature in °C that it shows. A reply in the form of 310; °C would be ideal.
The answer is 40; °C
